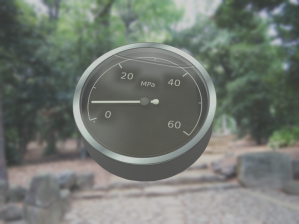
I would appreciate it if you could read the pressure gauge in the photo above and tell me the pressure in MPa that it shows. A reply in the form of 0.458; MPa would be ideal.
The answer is 5; MPa
